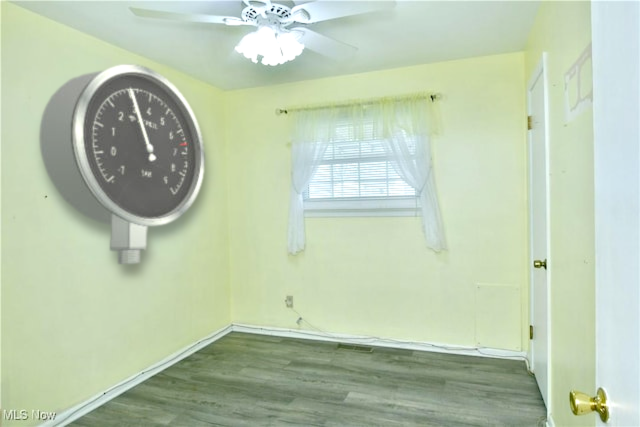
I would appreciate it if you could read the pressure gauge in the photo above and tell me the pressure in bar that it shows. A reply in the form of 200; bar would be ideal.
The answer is 3; bar
